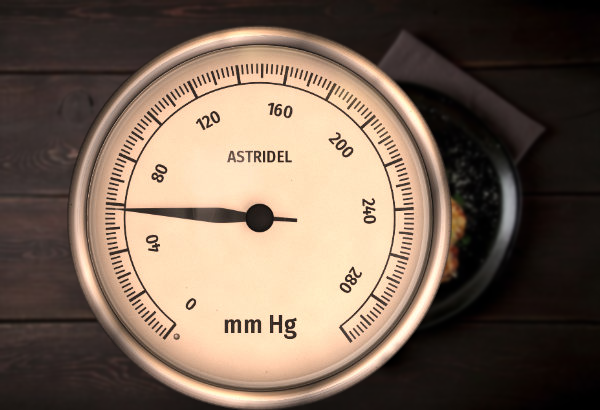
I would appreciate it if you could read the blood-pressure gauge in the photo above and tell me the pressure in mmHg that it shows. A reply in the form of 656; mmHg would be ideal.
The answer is 58; mmHg
